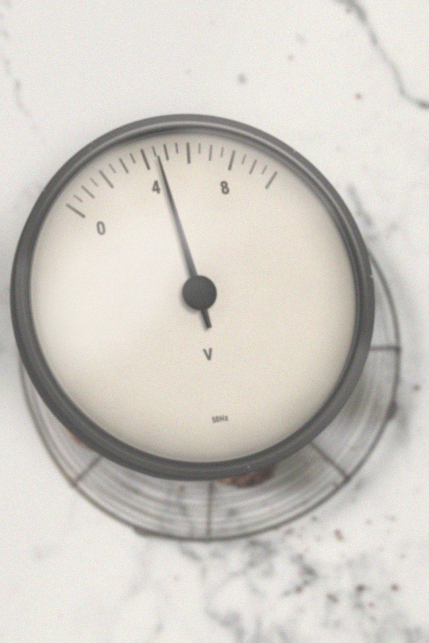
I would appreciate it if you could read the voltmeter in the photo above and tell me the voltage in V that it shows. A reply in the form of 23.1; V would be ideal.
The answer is 4.5; V
